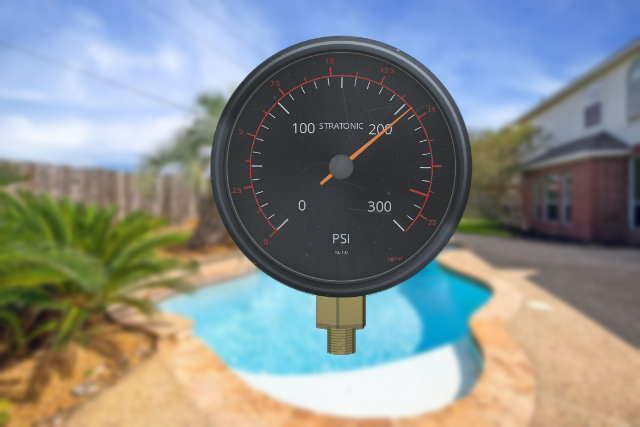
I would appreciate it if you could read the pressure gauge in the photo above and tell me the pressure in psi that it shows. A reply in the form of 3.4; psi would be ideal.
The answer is 205; psi
